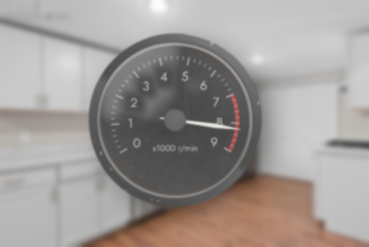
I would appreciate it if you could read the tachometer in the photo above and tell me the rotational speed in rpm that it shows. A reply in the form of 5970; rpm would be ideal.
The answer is 8200; rpm
